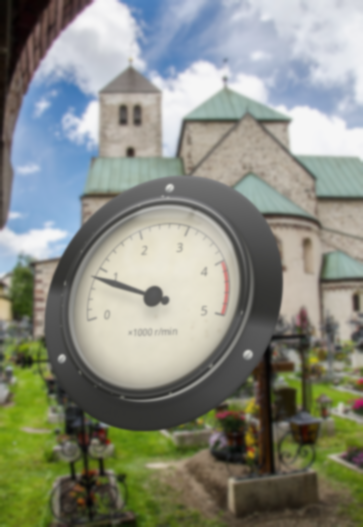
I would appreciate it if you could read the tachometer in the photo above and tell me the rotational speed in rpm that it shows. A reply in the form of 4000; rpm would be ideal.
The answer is 800; rpm
